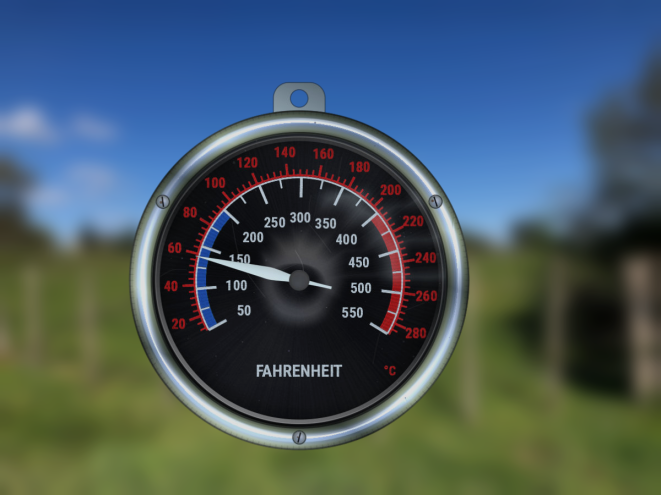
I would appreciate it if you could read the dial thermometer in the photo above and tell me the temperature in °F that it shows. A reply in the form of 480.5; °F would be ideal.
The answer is 137.5; °F
